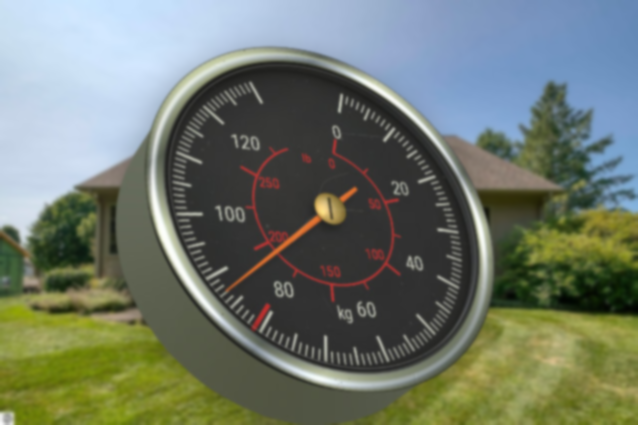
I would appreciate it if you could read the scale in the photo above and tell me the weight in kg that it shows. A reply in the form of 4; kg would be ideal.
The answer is 87; kg
